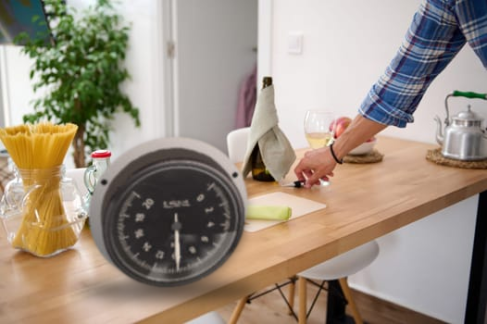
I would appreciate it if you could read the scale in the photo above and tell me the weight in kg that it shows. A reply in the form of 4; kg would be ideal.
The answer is 10; kg
